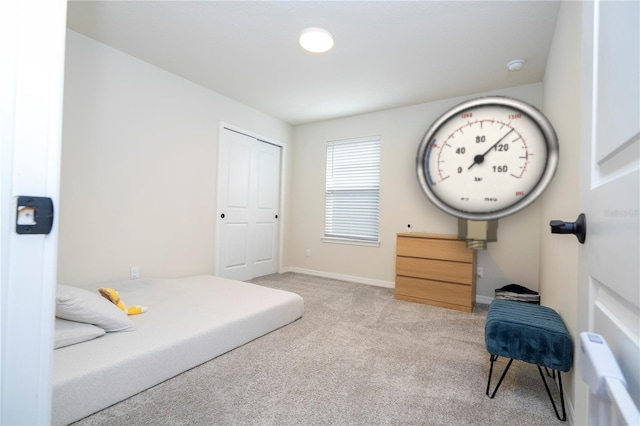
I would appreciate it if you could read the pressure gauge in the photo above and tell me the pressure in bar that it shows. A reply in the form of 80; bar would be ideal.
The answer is 110; bar
